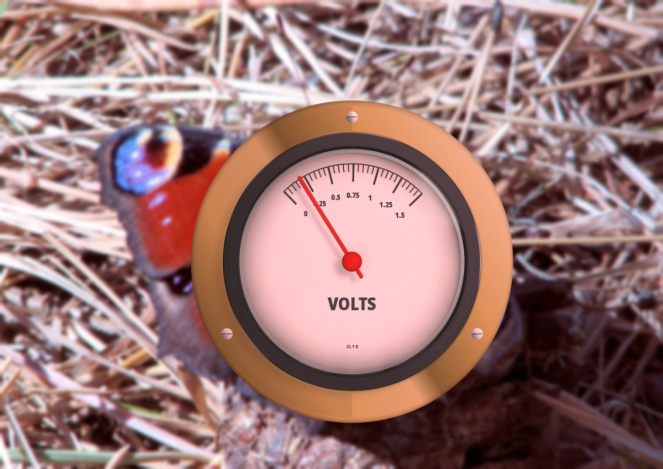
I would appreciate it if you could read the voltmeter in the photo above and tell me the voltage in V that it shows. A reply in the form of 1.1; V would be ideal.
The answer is 0.2; V
